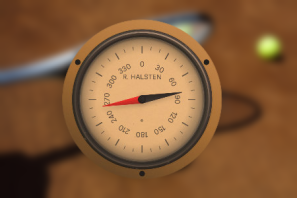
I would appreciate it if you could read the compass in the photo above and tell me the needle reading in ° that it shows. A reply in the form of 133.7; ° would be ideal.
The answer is 260; °
